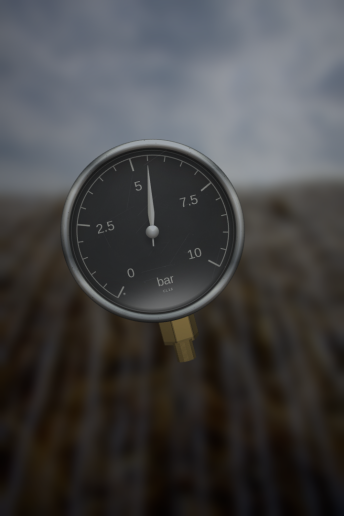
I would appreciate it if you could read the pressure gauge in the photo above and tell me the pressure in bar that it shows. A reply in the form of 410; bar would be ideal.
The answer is 5.5; bar
